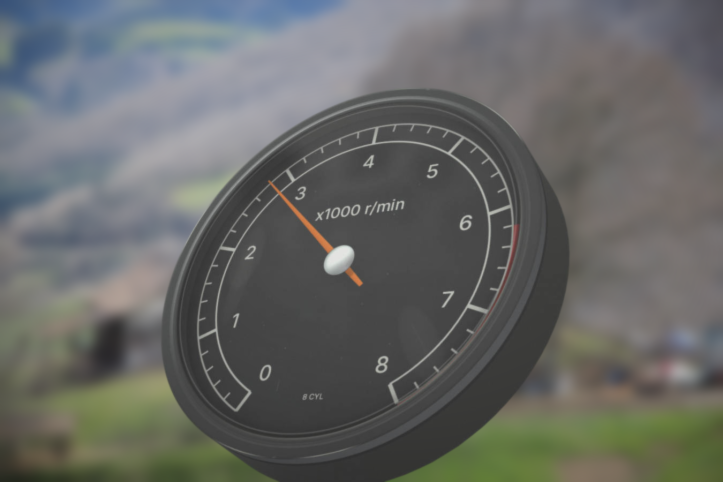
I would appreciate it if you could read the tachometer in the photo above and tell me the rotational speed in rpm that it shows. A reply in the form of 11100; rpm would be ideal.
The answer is 2800; rpm
